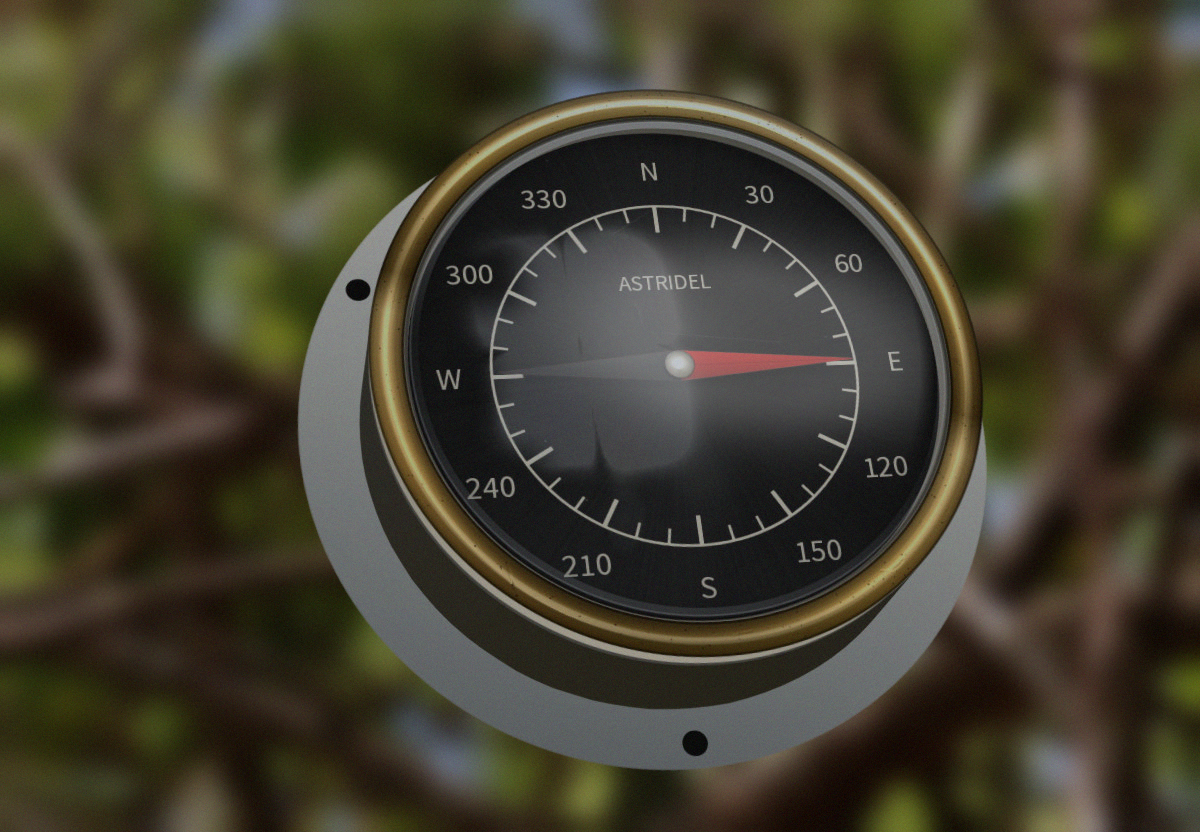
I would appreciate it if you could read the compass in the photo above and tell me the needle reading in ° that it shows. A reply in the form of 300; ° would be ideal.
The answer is 90; °
